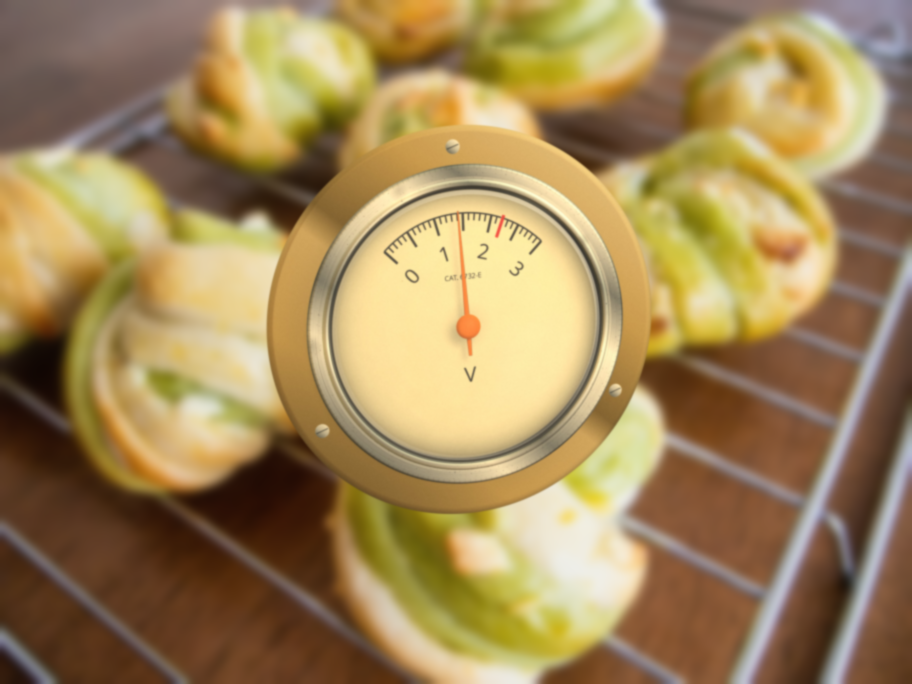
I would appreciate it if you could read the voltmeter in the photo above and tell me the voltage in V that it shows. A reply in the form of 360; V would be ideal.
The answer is 1.4; V
